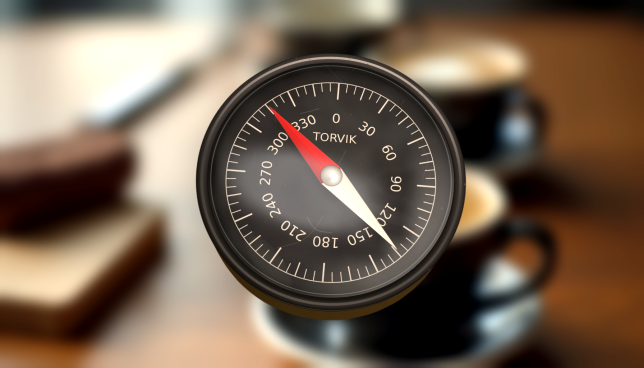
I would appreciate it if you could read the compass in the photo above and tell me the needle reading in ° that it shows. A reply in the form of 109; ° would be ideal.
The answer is 315; °
